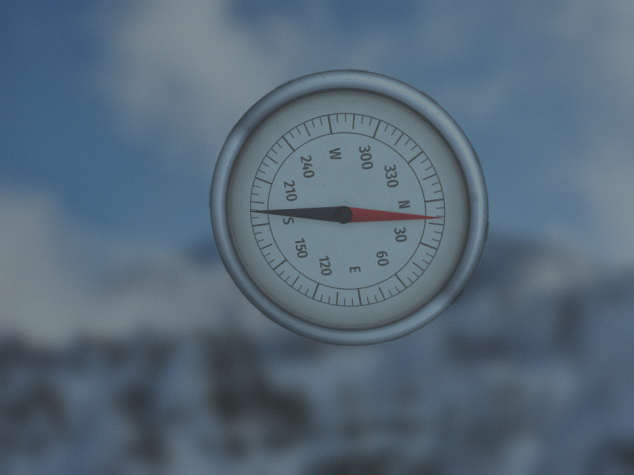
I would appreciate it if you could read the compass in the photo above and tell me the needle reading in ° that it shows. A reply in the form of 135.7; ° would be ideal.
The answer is 10; °
